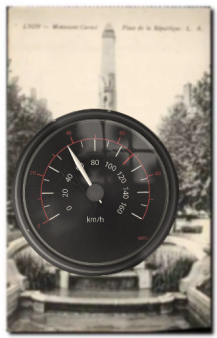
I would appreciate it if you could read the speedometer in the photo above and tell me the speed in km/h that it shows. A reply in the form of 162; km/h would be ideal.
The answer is 60; km/h
